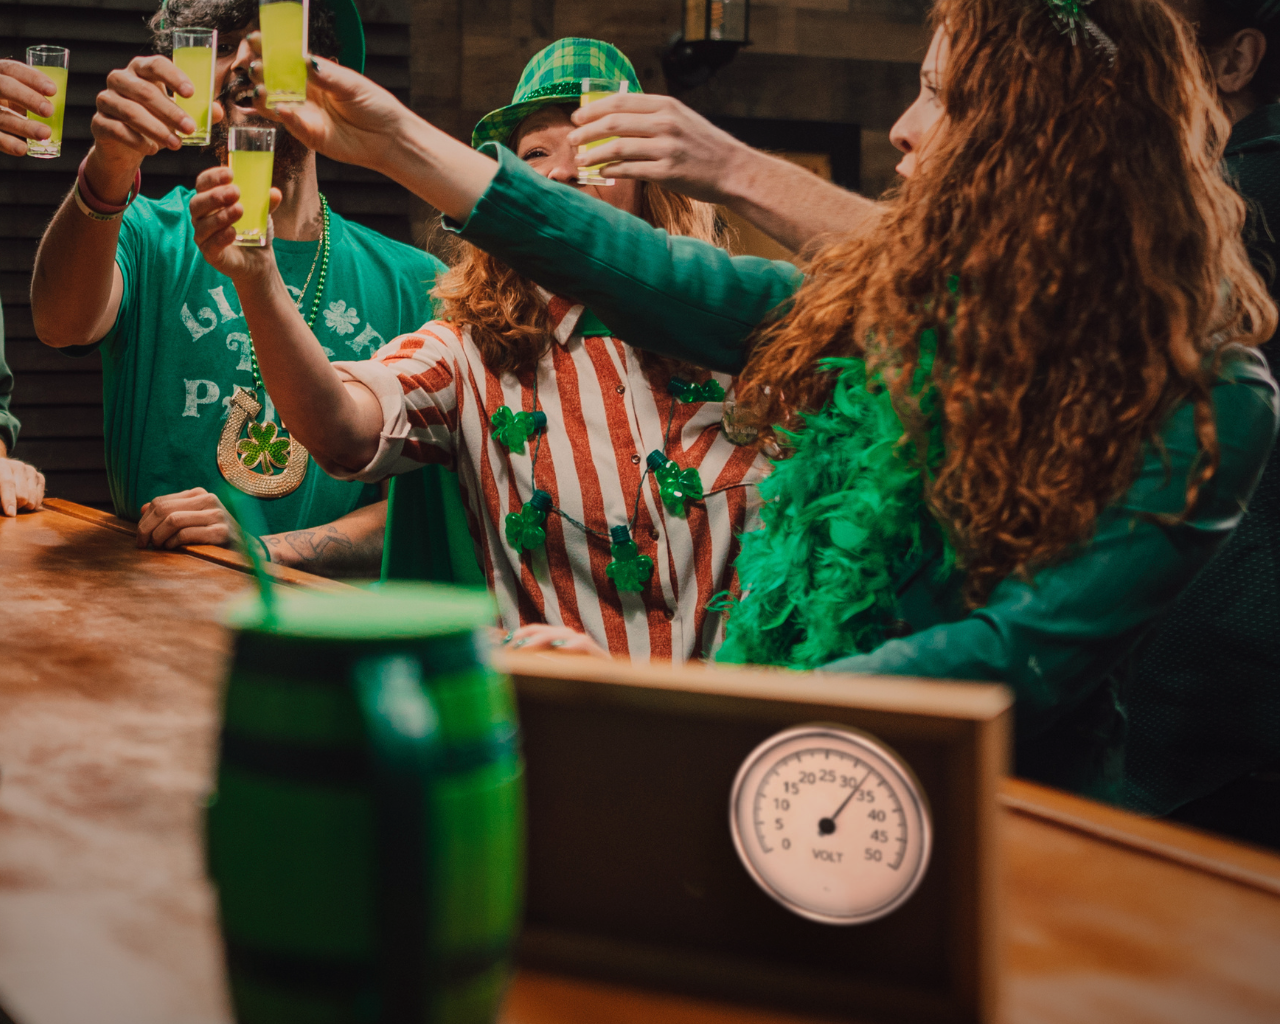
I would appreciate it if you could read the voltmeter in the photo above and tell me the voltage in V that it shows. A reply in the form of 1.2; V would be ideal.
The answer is 32.5; V
